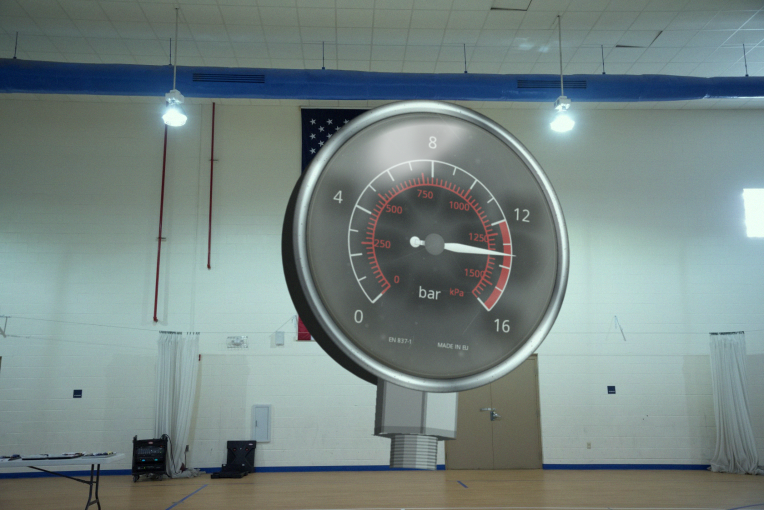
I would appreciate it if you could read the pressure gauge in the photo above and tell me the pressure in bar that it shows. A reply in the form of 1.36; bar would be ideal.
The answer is 13.5; bar
